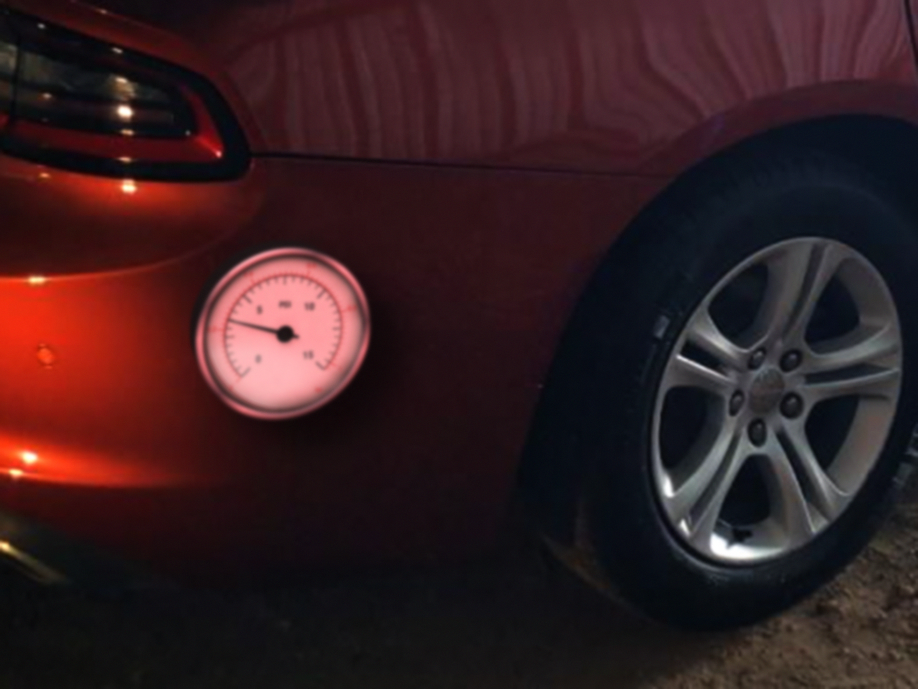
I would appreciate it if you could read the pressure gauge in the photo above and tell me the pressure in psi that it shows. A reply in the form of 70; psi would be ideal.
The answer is 3.5; psi
